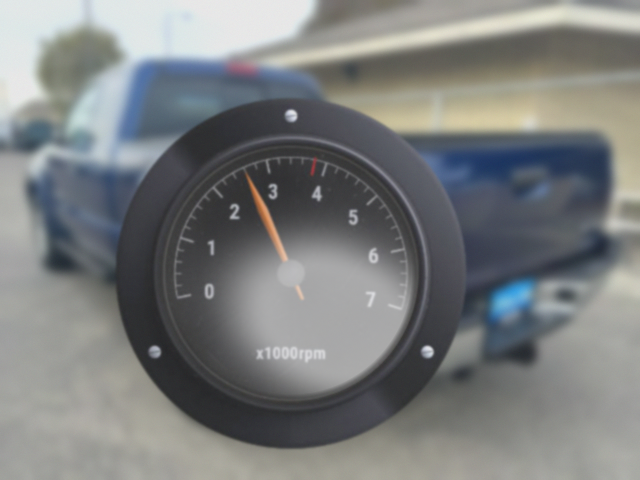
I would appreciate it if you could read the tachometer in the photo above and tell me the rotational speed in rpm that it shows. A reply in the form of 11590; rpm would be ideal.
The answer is 2600; rpm
